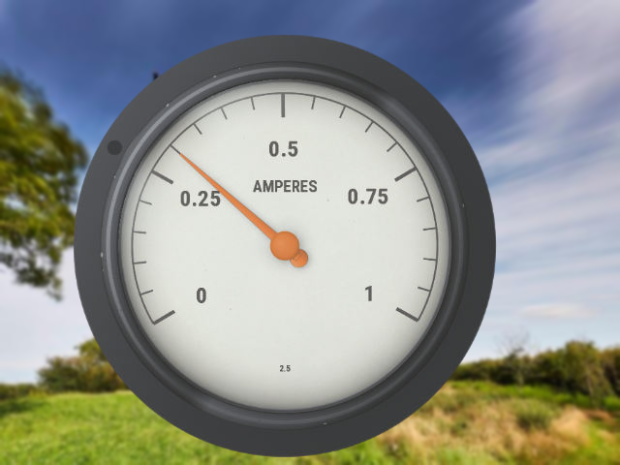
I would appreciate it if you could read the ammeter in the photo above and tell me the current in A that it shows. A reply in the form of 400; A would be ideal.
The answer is 0.3; A
